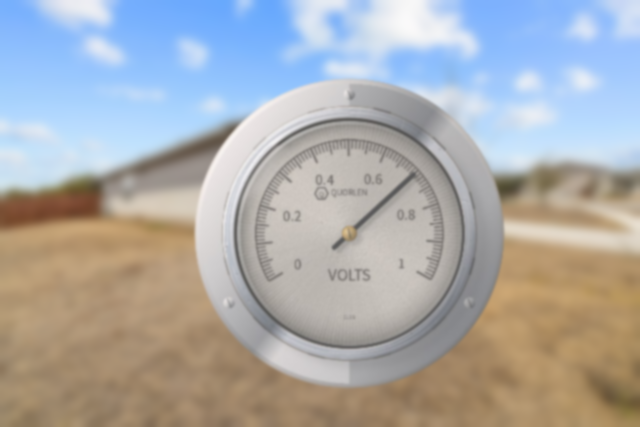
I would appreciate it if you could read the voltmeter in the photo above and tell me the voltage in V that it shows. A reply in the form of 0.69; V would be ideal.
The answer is 0.7; V
